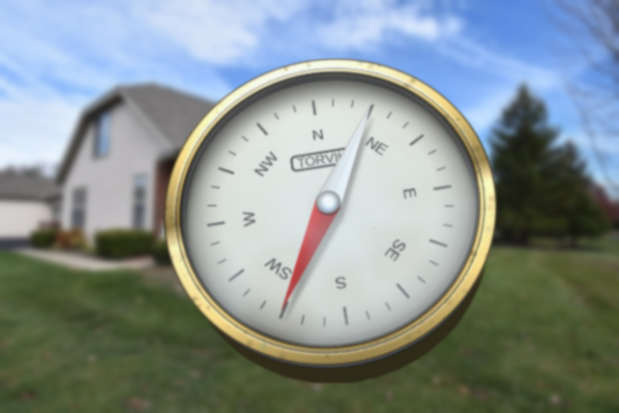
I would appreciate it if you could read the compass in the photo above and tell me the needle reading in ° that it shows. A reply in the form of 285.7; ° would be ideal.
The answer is 210; °
